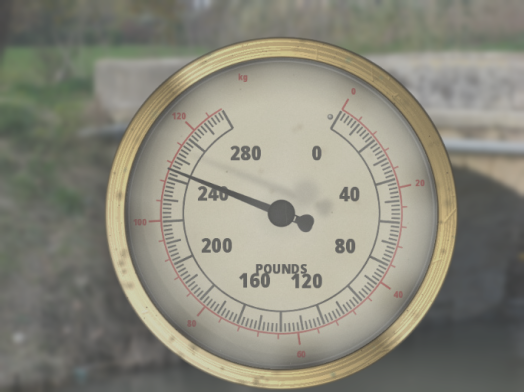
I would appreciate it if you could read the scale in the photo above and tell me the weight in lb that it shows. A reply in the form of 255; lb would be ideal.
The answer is 244; lb
